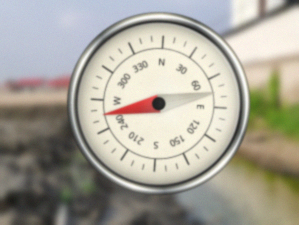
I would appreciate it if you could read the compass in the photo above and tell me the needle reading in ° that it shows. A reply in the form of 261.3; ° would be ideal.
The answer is 255; °
